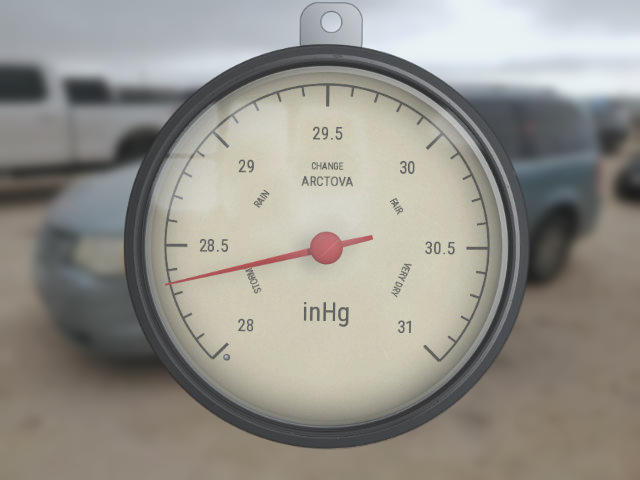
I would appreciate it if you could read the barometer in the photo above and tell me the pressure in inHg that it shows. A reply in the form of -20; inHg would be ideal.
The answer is 28.35; inHg
